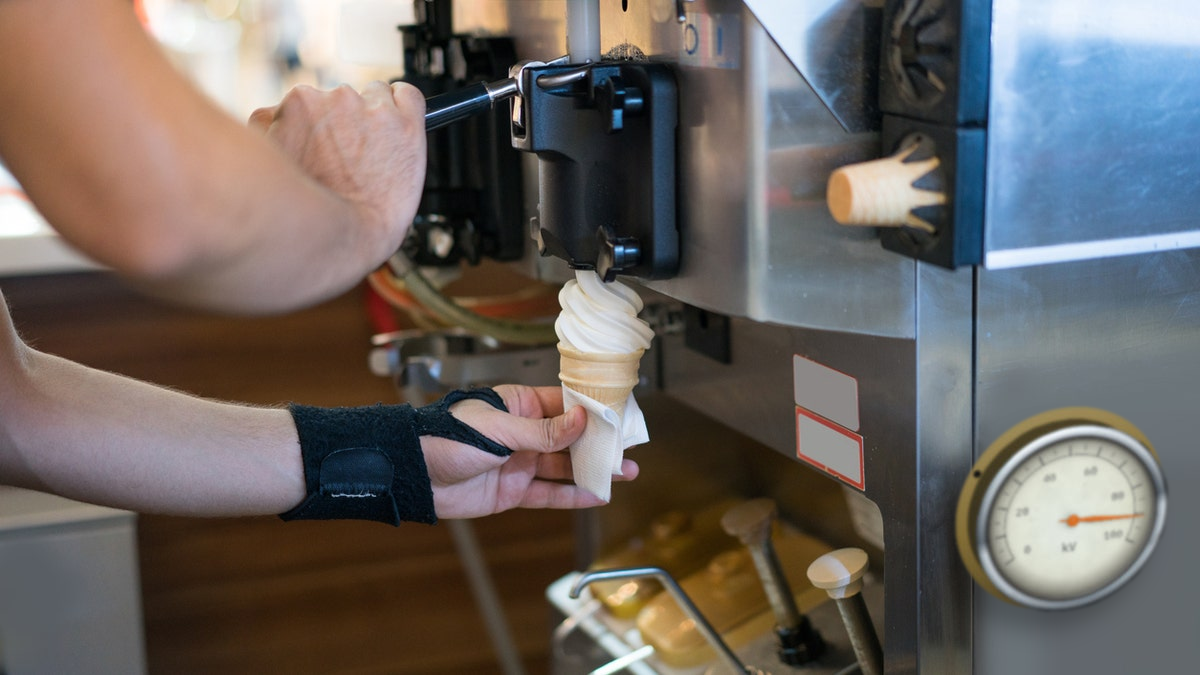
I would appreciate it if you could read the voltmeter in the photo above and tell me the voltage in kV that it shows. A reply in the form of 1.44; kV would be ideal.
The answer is 90; kV
